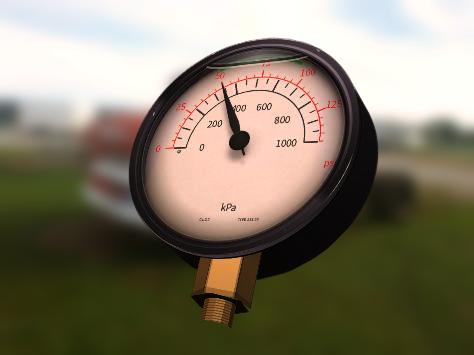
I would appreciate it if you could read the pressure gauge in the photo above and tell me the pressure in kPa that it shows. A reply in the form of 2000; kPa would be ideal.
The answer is 350; kPa
